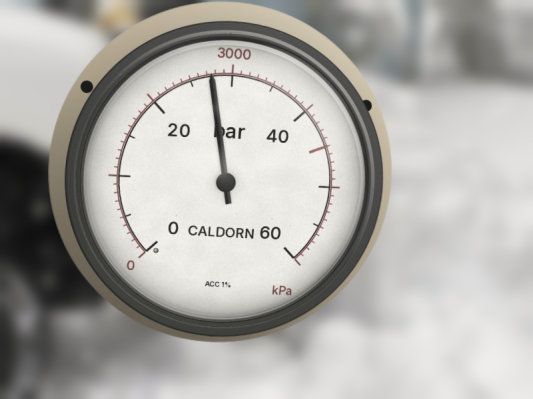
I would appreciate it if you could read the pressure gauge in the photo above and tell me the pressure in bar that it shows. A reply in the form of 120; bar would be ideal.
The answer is 27.5; bar
